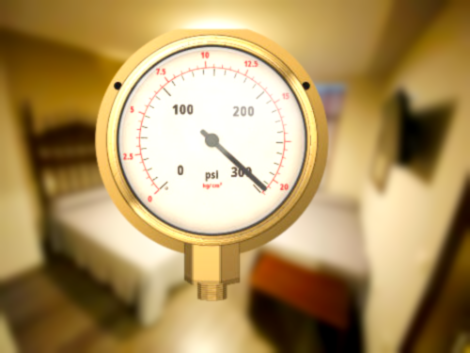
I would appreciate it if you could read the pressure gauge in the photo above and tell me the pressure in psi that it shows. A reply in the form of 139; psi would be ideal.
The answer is 295; psi
